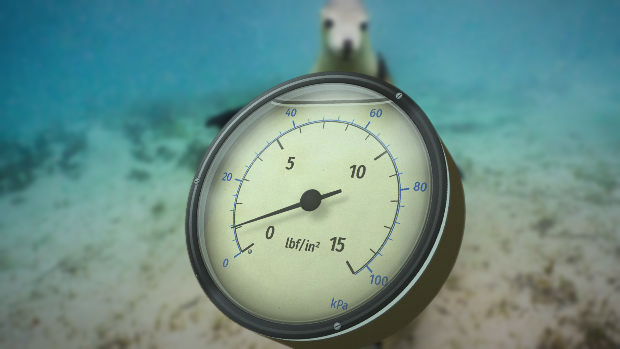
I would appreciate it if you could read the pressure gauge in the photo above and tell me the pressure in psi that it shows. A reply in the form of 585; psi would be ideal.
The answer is 1; psi
